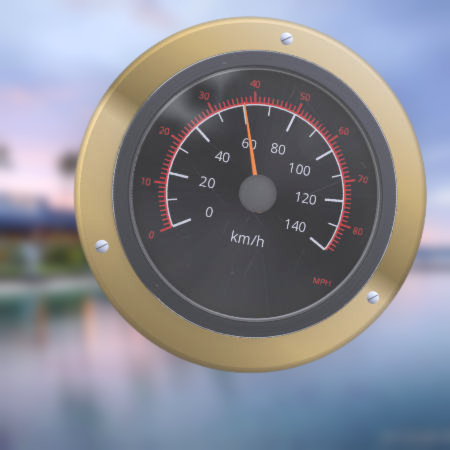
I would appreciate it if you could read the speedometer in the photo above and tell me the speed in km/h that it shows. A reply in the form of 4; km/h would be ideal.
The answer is 60; km/h
